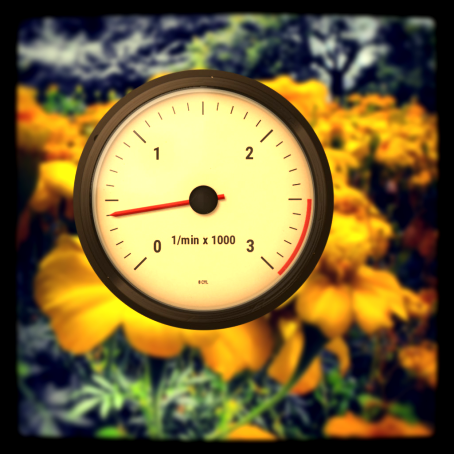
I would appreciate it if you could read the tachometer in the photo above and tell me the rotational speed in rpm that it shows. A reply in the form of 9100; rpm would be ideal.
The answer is 400; rpm
